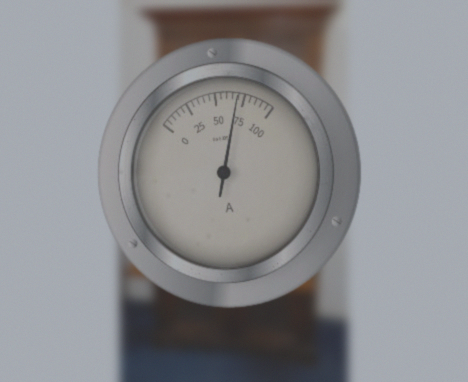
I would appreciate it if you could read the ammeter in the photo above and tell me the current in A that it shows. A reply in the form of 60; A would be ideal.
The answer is 70; A
